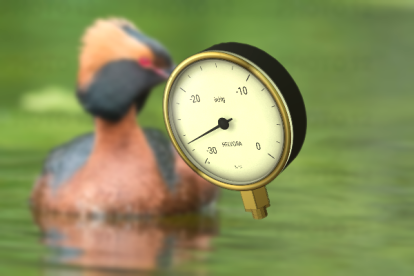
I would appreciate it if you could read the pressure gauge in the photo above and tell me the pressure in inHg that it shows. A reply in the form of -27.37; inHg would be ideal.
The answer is -27; inHg
